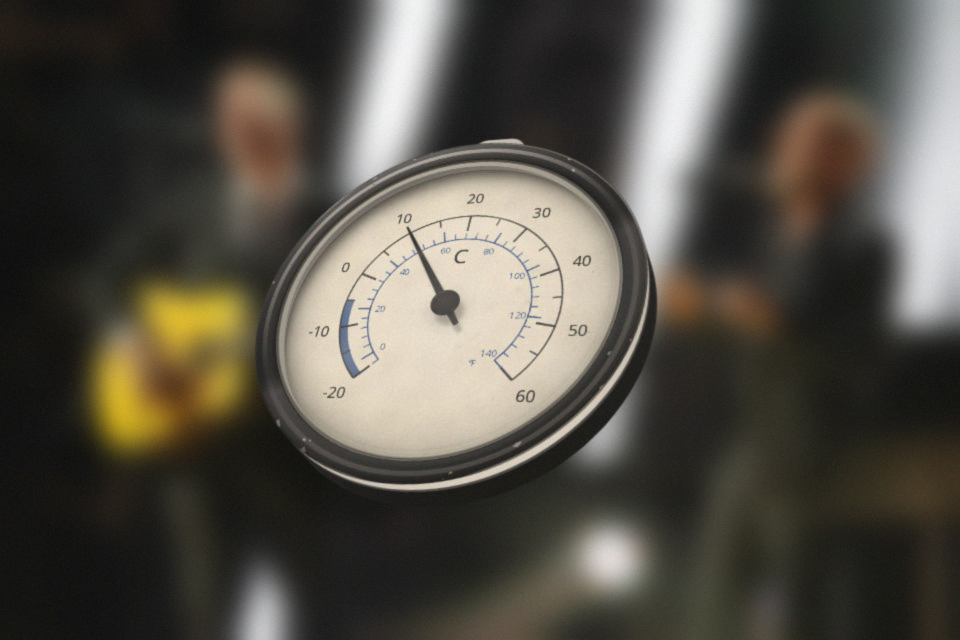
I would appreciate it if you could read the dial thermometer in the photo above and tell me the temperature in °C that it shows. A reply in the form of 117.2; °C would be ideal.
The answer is 10; °C
